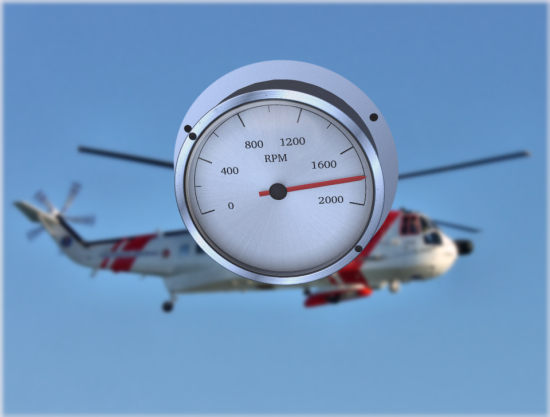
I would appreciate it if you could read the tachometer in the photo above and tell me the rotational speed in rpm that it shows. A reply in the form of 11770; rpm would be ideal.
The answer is 1800; rpm
